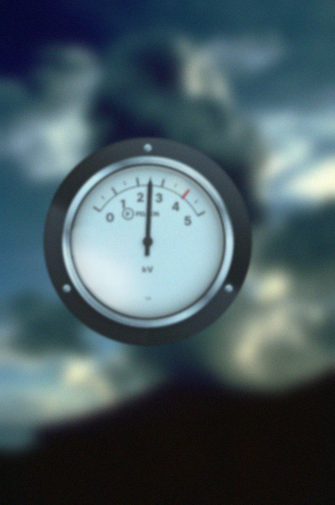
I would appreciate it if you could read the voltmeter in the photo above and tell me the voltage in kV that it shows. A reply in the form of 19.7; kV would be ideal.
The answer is 2.5; kV
